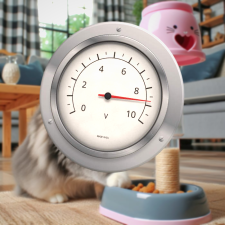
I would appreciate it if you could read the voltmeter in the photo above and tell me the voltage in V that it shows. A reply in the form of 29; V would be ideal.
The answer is 8.75; V
